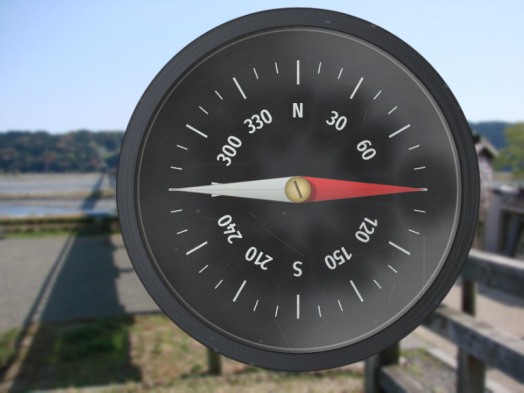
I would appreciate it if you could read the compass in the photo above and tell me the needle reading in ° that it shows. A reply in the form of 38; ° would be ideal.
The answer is 90; °
